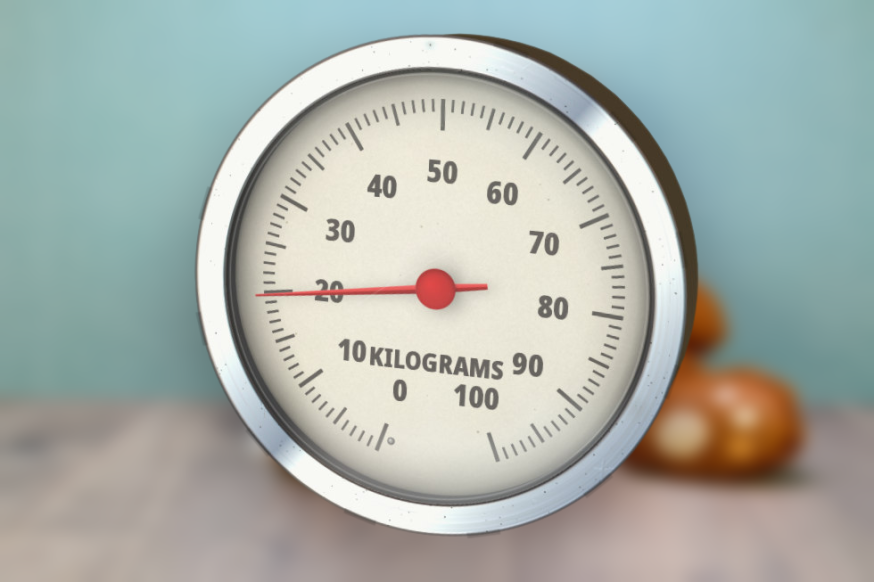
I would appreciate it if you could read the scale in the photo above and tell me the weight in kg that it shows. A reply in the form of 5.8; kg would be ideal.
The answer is 20; kg
